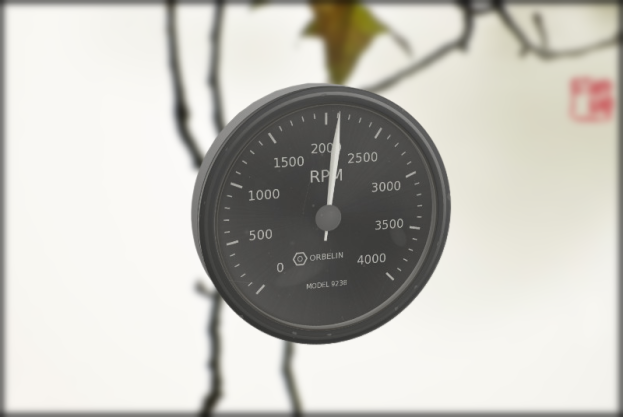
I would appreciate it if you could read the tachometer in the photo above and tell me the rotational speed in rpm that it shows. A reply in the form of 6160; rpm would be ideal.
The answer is 2100; rpm
